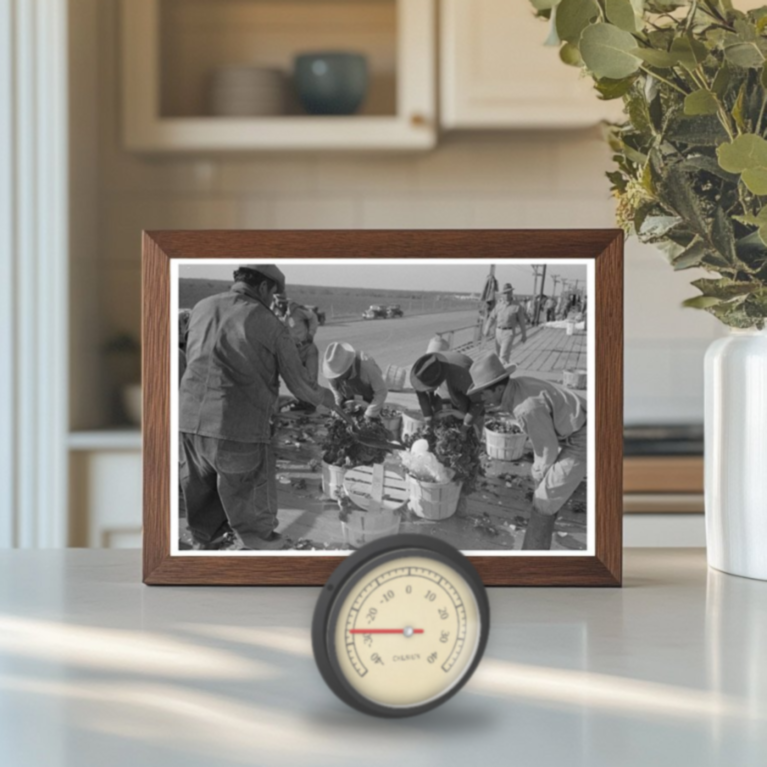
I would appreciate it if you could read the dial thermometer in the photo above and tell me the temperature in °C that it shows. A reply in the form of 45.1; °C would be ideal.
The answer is -26; °C
